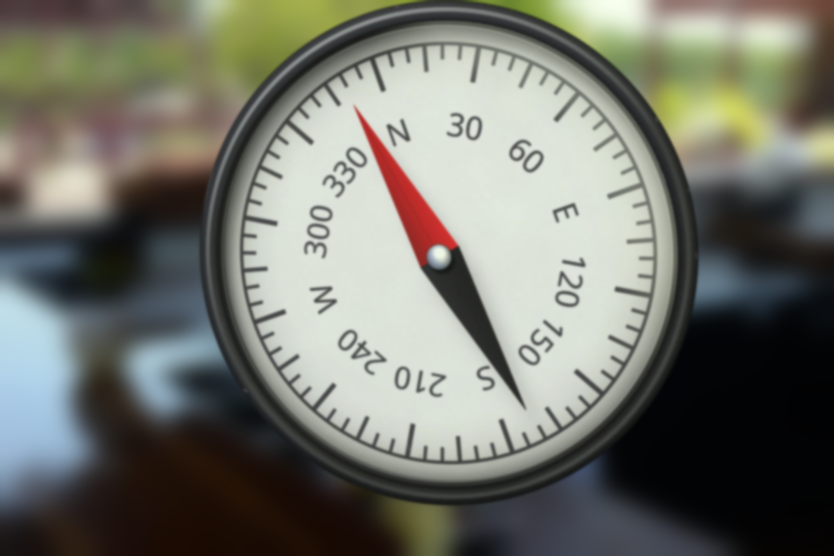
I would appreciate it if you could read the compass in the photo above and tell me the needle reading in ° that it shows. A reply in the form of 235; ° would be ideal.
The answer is 350; °
